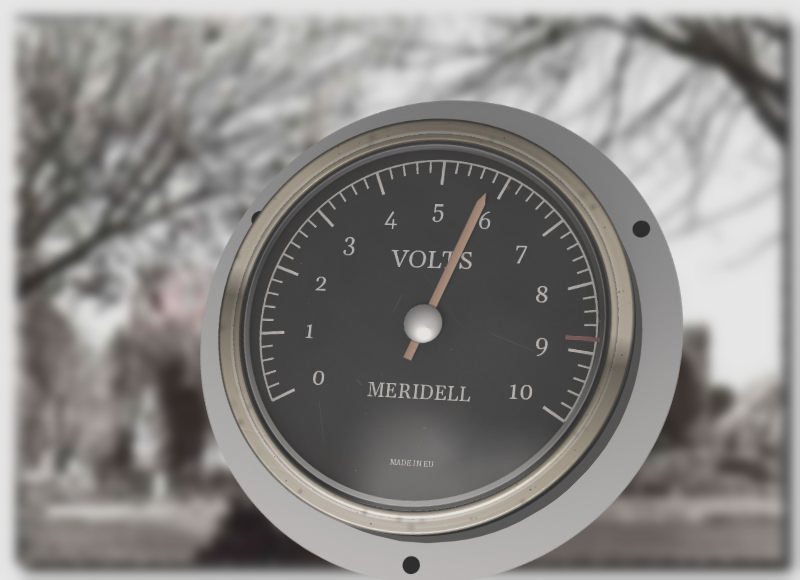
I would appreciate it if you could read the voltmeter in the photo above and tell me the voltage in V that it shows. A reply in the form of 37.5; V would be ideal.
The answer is 5.8; V
